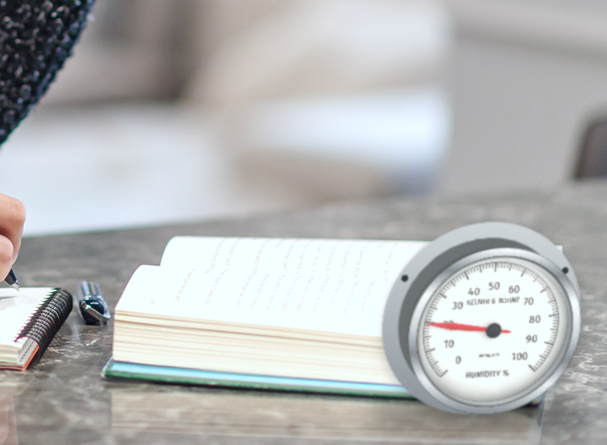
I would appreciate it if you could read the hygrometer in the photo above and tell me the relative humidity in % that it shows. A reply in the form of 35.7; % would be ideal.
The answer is 20; %
